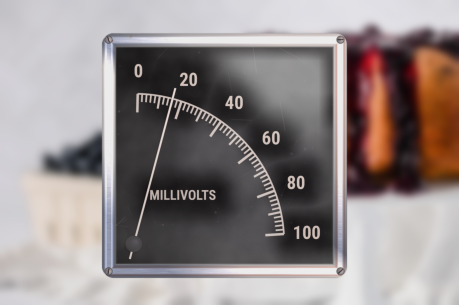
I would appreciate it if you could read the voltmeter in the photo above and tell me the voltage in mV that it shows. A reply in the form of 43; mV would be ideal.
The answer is 16; mV
